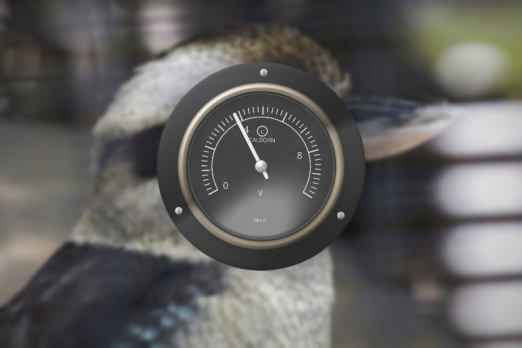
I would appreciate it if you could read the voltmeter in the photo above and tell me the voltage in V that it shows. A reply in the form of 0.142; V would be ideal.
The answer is 3.8; V
